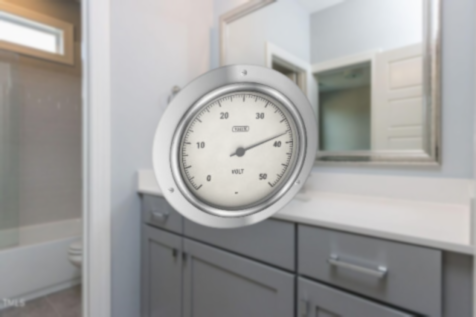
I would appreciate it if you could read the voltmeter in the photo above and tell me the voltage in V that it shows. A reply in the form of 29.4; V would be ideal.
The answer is 37.5; V
